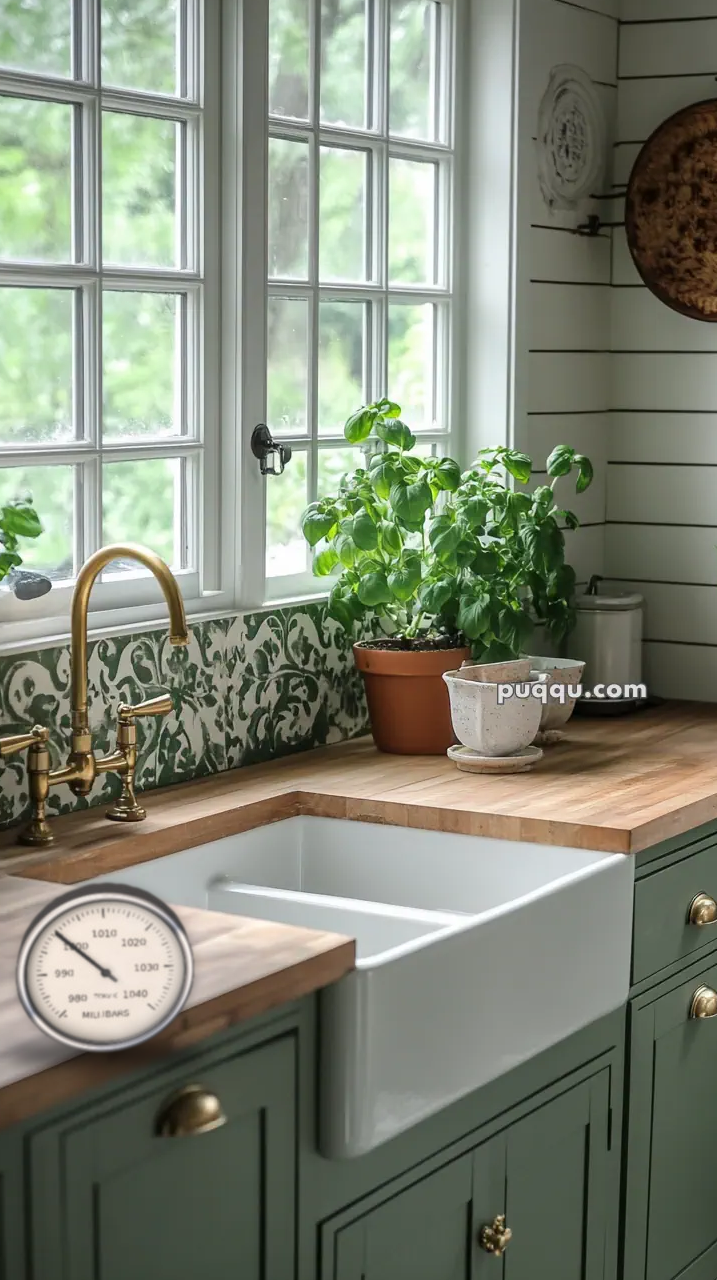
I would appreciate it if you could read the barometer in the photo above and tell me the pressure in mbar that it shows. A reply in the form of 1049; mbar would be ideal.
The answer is 1000; mbar
